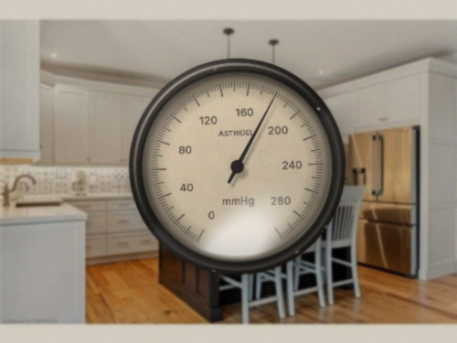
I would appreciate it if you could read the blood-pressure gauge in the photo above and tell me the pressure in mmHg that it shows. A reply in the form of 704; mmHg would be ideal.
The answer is 180; mmHg
